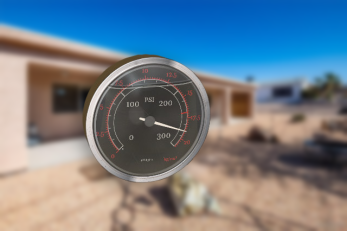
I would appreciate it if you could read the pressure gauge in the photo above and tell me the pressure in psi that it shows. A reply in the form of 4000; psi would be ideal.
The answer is 270; psi
